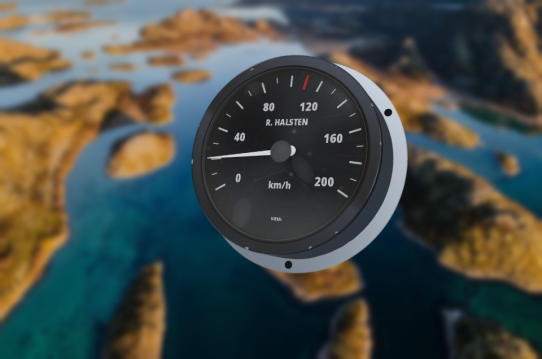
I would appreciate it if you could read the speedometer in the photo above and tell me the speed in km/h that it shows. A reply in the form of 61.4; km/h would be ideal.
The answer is 20; km/h
